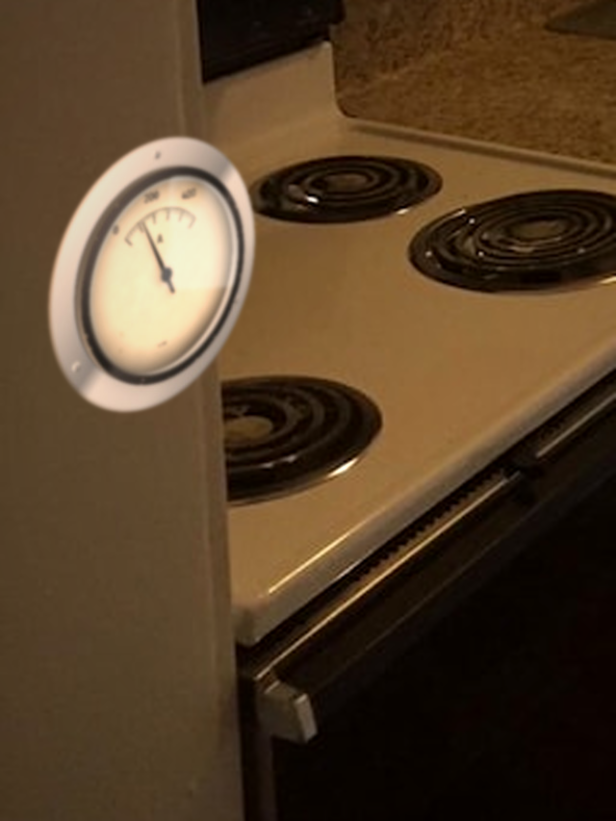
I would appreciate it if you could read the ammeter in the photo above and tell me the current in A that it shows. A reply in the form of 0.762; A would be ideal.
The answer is 100; A
